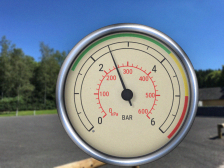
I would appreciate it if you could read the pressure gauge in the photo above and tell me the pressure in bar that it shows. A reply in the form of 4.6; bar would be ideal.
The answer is 2.5; bar
